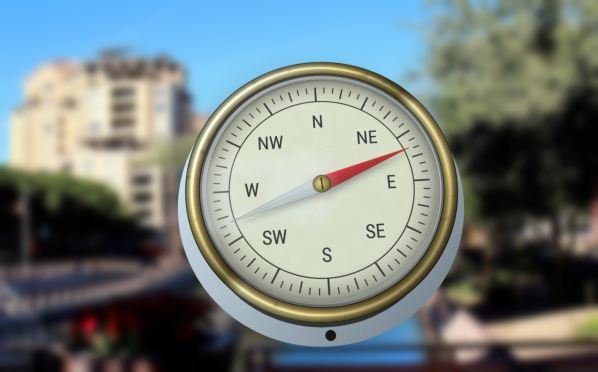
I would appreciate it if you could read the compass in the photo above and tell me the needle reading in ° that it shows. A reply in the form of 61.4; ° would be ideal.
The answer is 70; °
